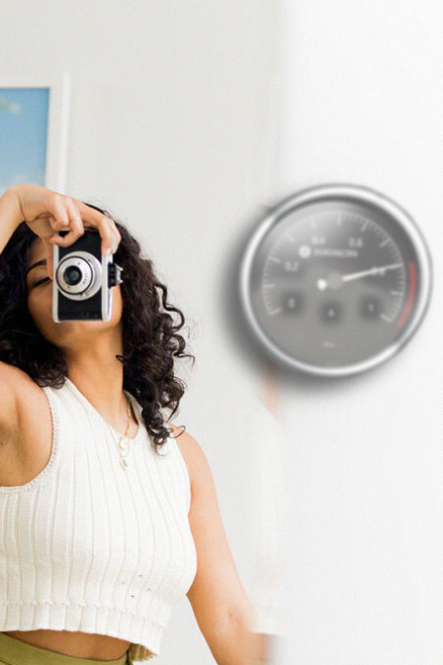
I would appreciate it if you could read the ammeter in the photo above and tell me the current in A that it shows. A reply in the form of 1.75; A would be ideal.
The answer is 0.8; A
